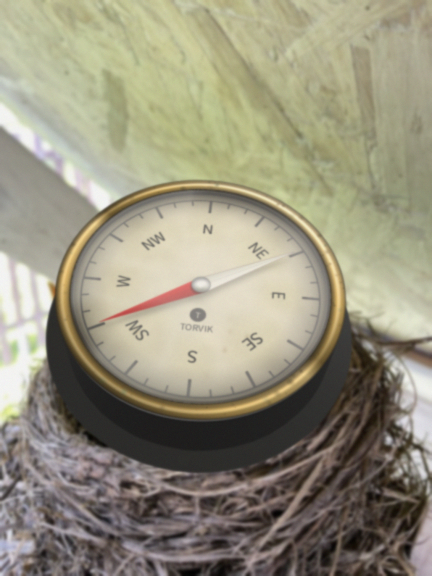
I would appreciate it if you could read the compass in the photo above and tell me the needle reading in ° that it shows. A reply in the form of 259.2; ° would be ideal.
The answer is 240; °
